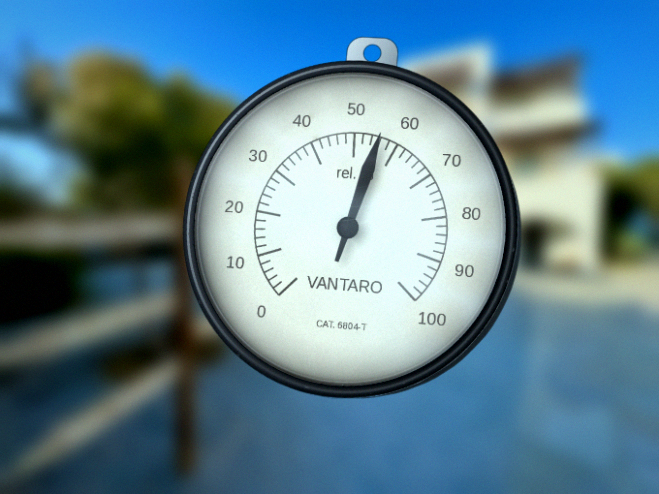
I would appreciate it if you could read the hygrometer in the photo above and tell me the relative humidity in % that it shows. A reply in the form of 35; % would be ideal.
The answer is 56; %
